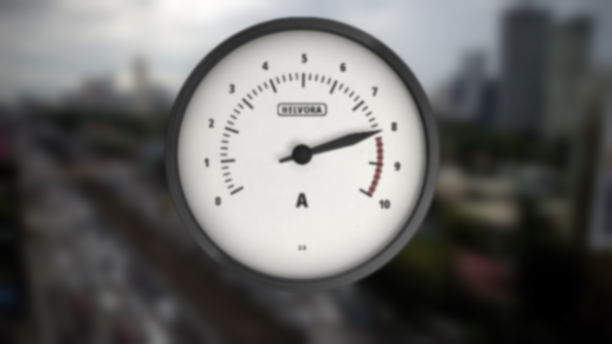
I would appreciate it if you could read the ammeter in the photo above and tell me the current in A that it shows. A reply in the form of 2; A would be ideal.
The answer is 8; A
